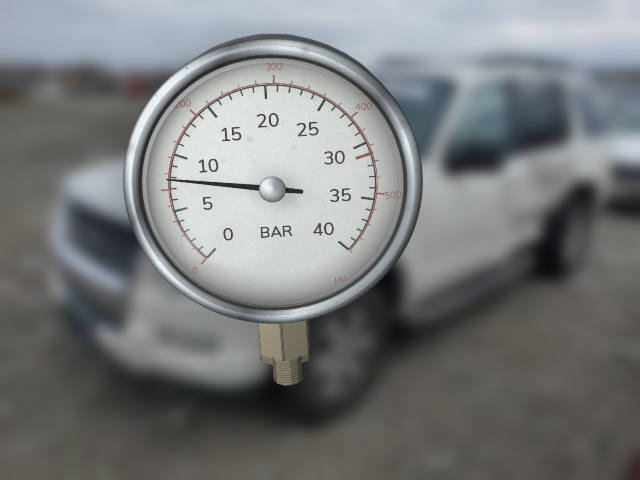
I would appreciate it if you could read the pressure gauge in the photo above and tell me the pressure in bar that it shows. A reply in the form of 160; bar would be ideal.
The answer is 8; bar
